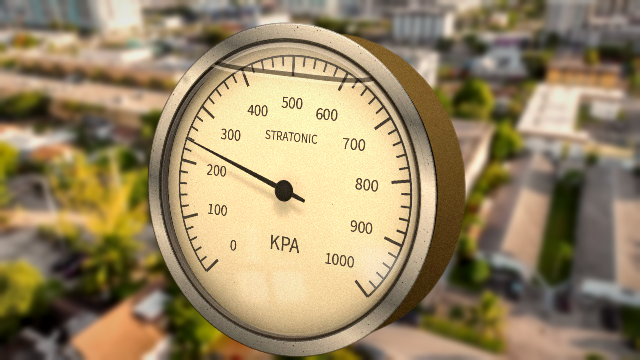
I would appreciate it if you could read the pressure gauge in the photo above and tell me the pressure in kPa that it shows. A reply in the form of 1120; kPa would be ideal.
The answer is 240; kPa
